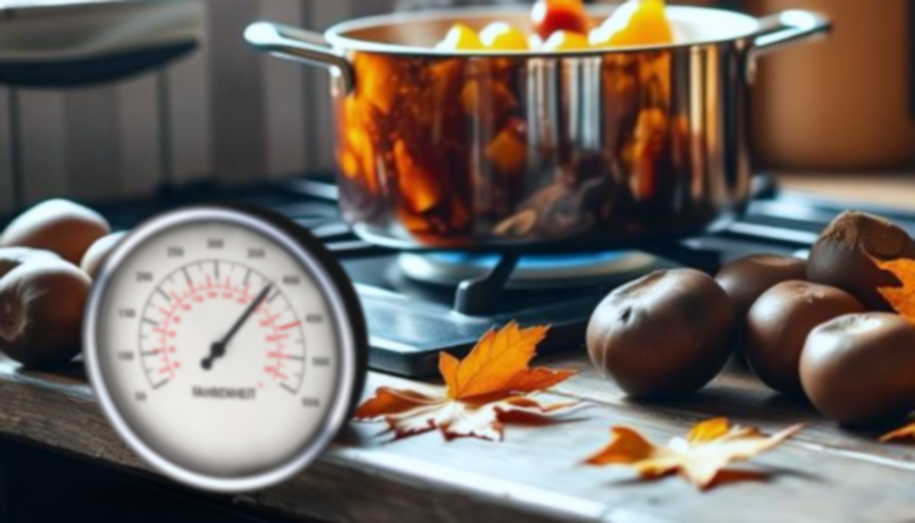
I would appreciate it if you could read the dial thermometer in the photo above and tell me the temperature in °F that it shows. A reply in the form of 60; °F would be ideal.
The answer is 387.5; °F
